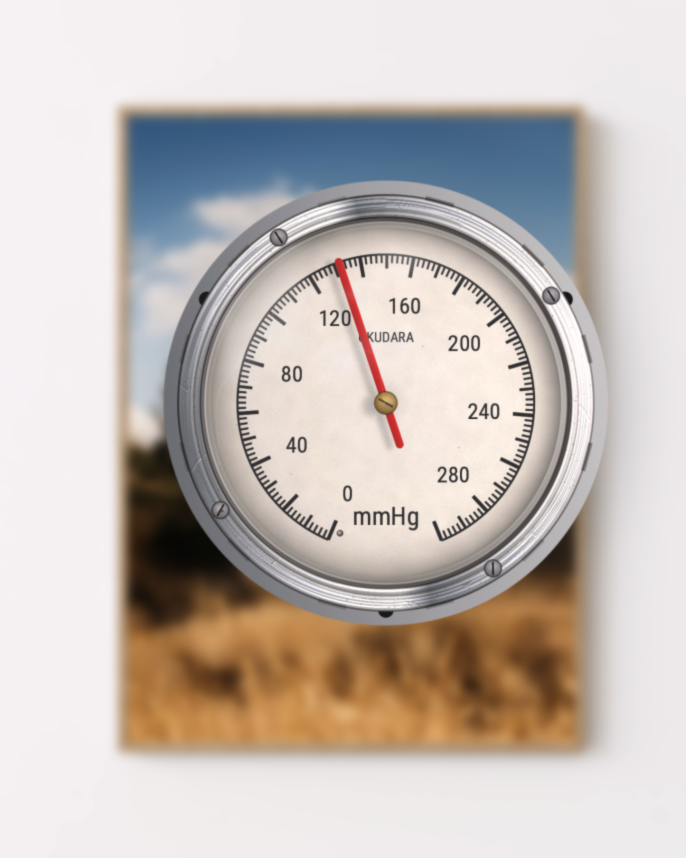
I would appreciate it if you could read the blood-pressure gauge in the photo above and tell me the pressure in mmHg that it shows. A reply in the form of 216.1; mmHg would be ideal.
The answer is 132; mmHg
